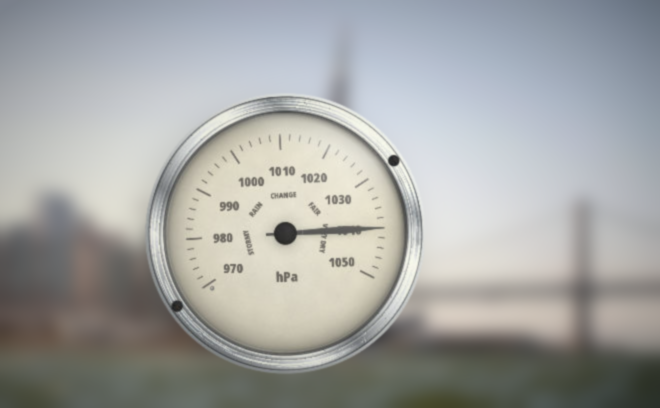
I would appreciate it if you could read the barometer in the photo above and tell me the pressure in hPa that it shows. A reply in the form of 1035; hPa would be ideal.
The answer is 1040; hPa
